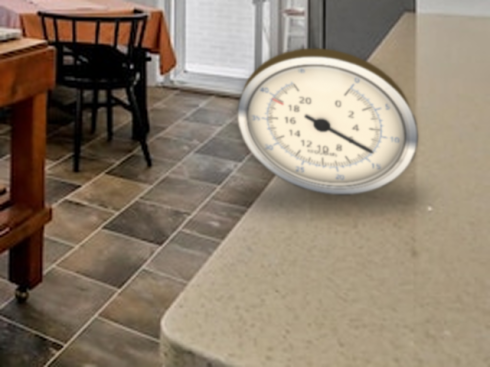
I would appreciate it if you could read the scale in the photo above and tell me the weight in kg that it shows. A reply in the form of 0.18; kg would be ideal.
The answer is 6; kg
